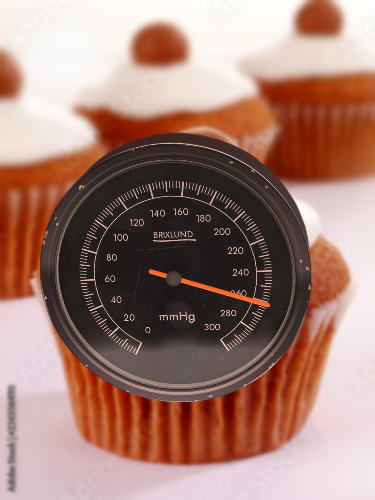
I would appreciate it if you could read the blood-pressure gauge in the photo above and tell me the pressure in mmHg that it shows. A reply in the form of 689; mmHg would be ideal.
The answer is 260; mmHg
